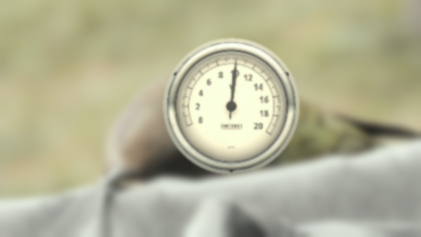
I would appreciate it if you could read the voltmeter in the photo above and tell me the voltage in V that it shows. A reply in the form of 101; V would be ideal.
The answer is 10; V
